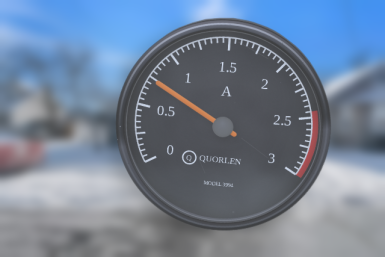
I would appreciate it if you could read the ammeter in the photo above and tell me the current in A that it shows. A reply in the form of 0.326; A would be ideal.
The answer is 0.75; A
